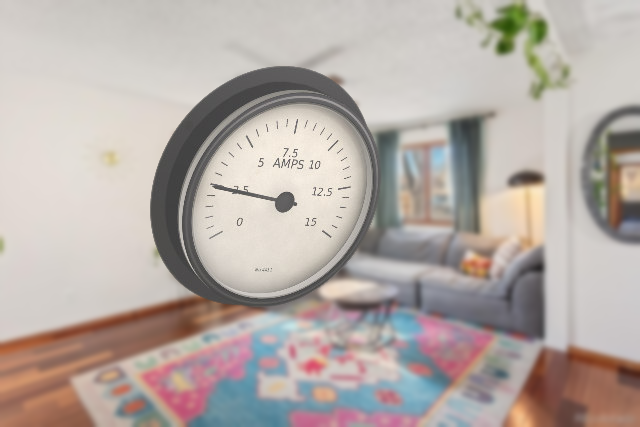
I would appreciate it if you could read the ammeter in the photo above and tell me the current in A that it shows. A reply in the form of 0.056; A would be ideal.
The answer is 2.5; A
